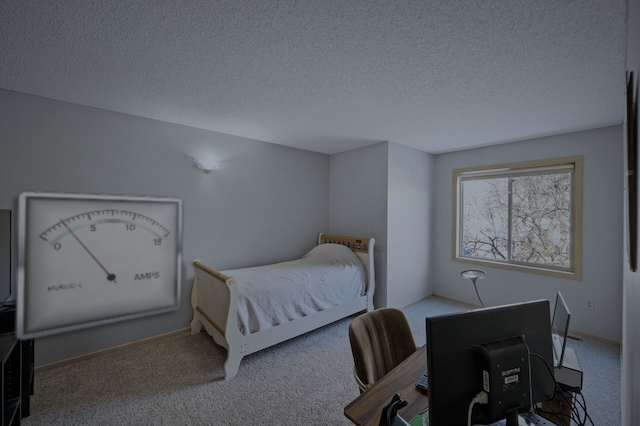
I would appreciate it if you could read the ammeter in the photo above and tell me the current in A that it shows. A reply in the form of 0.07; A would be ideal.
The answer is 2.5; A
